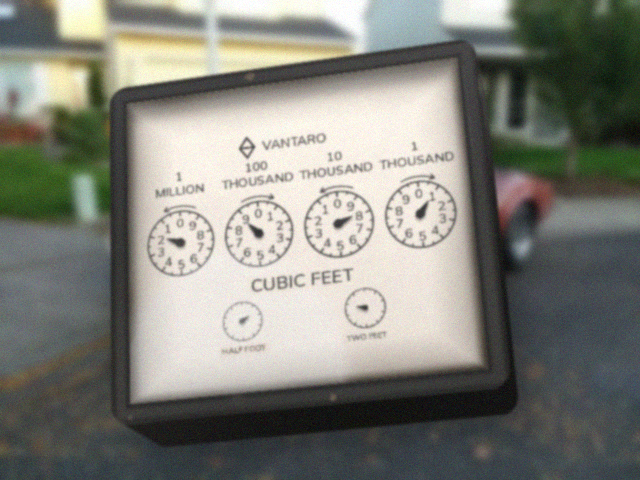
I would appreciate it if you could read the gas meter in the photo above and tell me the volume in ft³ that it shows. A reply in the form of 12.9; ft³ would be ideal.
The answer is 188100; ft³
